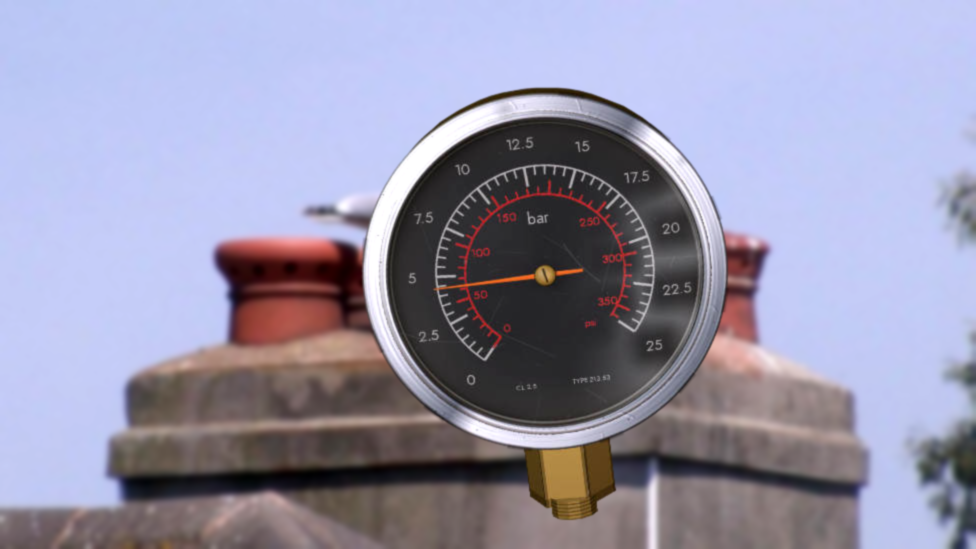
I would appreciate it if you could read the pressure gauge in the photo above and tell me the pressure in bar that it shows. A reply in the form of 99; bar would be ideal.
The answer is 4.5; bar
